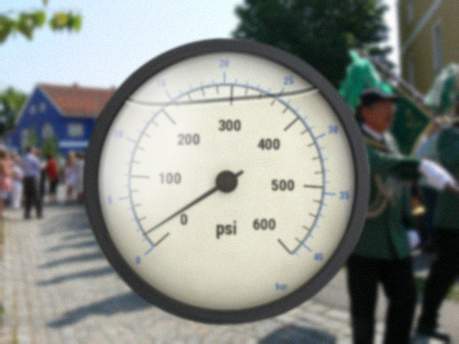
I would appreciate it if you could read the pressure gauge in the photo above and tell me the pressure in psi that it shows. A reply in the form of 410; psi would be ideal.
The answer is 20; psi
